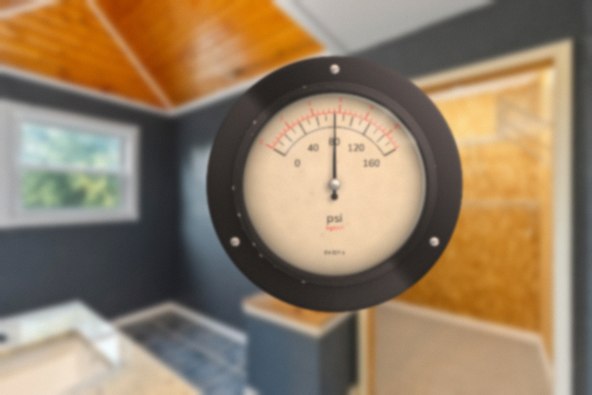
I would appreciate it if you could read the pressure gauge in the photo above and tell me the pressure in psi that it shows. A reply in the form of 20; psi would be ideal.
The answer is 80; psi
